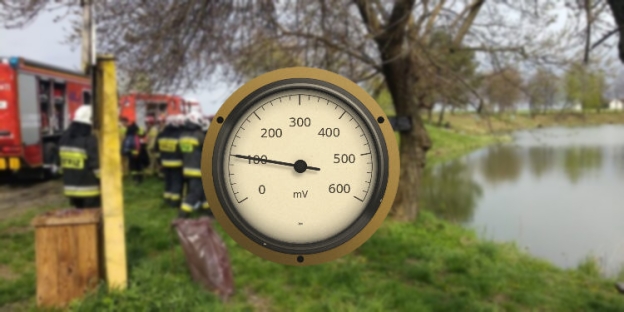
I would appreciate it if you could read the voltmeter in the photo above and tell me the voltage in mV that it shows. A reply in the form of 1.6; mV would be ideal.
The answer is 100; mV
